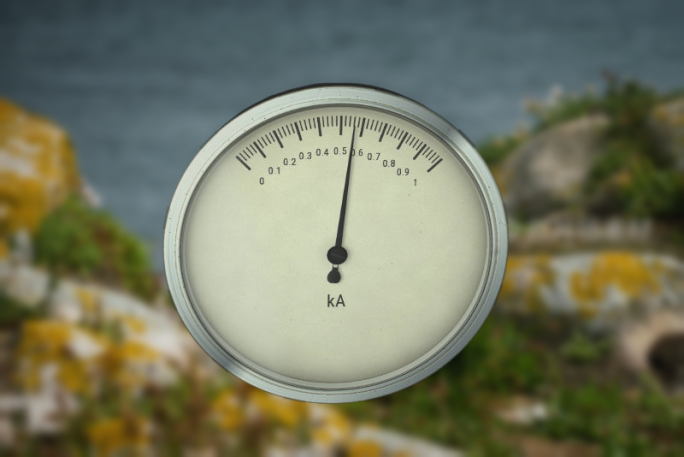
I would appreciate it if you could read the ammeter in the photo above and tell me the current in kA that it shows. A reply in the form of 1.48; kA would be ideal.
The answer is 0.56; kA
